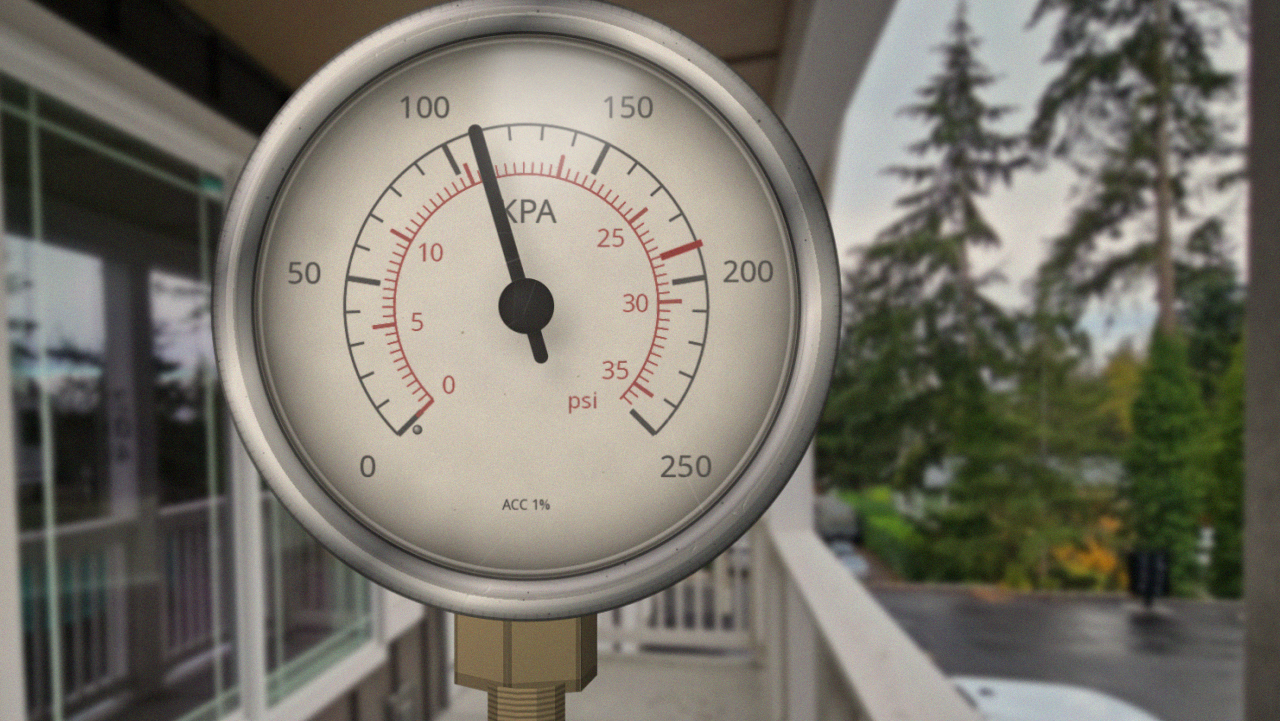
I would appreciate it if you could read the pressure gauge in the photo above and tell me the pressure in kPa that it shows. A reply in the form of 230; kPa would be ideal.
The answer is 110; kPa
